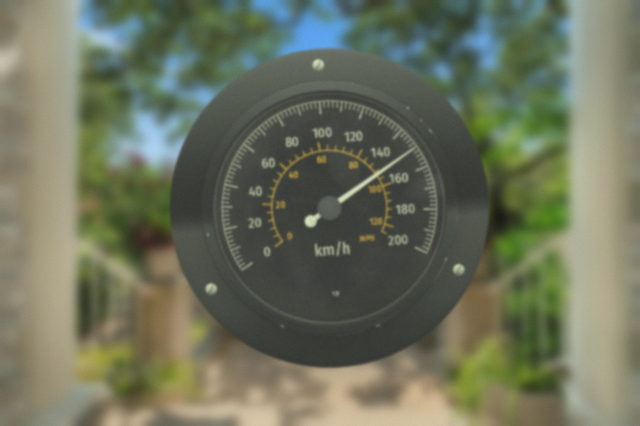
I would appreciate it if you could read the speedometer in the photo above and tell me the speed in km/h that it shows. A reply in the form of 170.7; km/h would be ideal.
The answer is 150; km/h
